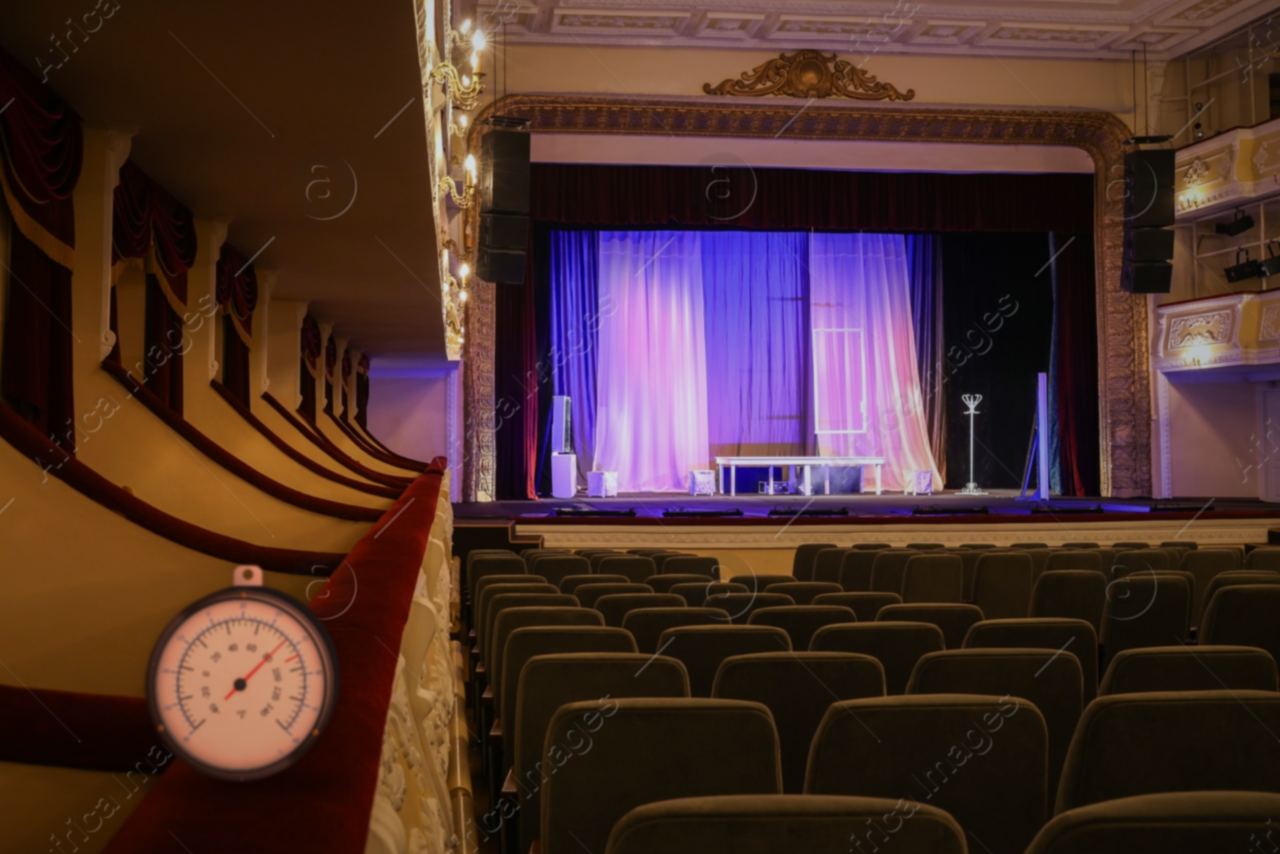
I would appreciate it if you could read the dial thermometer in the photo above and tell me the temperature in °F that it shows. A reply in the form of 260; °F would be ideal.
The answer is 80; °F
